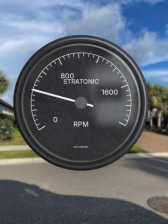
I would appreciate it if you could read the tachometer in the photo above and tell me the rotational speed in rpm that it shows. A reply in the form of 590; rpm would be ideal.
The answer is 400; rpm
